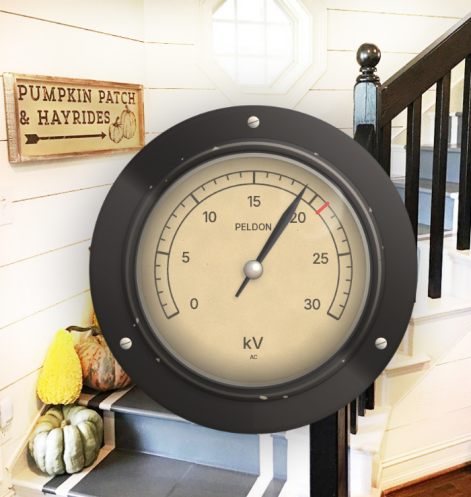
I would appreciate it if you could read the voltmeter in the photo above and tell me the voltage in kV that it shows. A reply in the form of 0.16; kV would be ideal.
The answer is 19; kV
